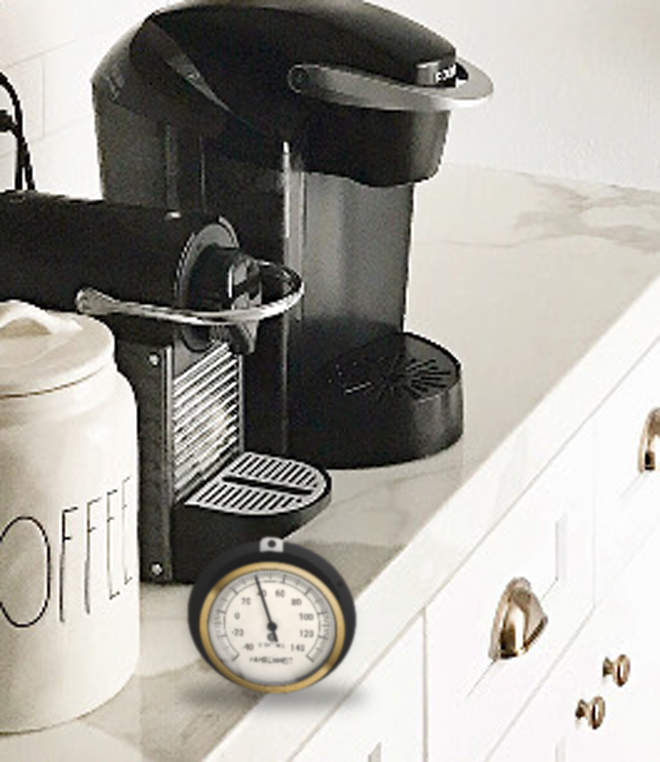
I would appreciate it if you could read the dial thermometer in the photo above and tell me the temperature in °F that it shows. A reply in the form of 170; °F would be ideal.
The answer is 40; °F
